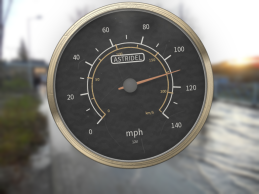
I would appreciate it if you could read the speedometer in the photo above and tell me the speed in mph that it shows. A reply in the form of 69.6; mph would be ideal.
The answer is 110; mph
